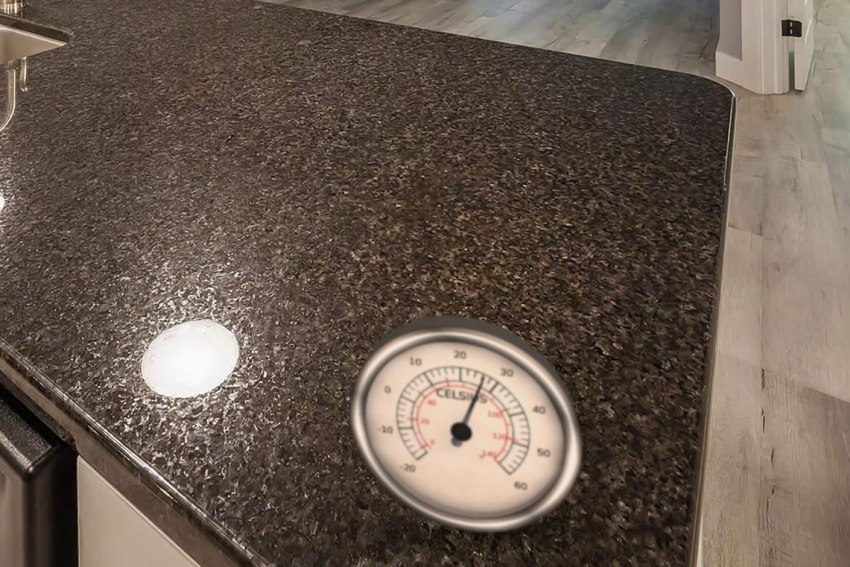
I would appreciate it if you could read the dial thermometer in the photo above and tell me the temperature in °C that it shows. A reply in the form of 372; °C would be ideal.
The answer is 26; °C
